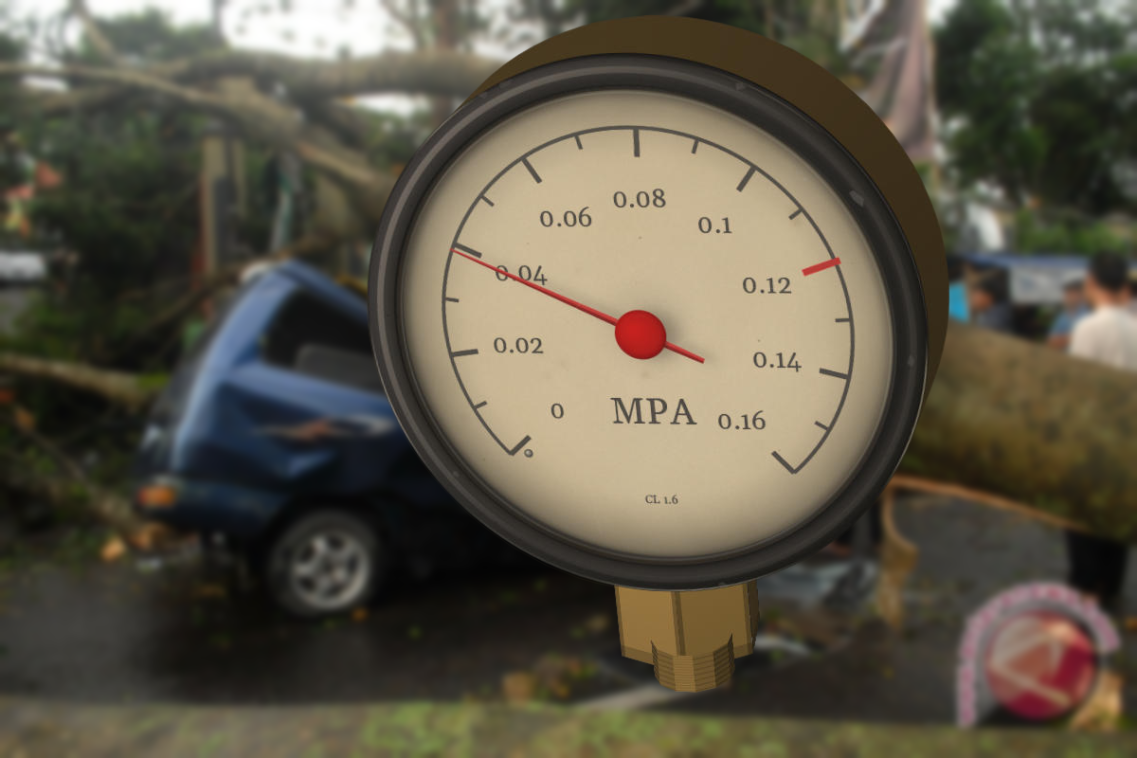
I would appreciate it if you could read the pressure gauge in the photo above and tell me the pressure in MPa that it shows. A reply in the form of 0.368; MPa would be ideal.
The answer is 0.04; MPa
